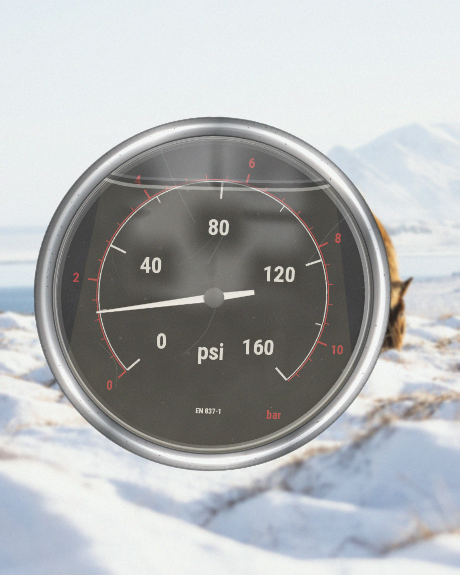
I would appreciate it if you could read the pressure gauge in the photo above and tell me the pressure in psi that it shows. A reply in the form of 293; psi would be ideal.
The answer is 20; psi
